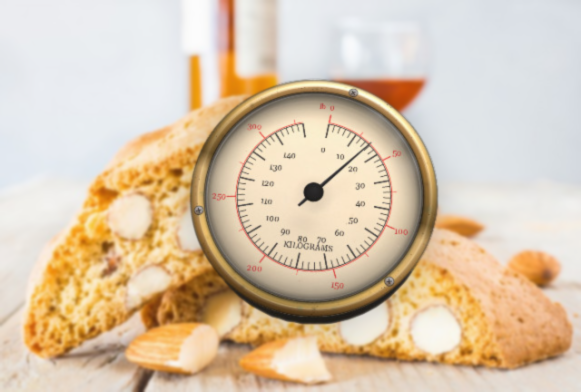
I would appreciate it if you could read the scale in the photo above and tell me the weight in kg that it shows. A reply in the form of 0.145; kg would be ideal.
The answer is 16; kg
